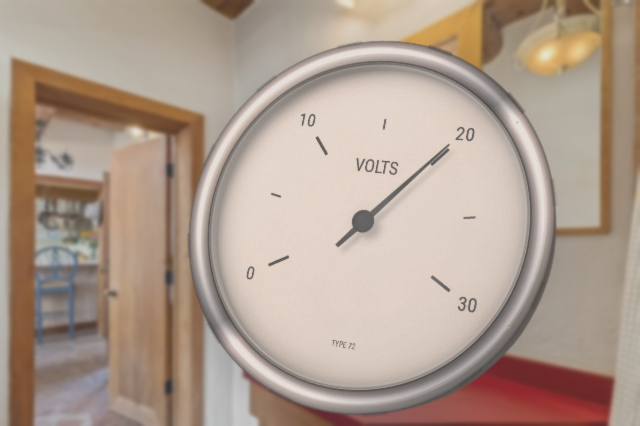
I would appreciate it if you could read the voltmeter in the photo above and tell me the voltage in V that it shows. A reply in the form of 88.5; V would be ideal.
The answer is 20; V
